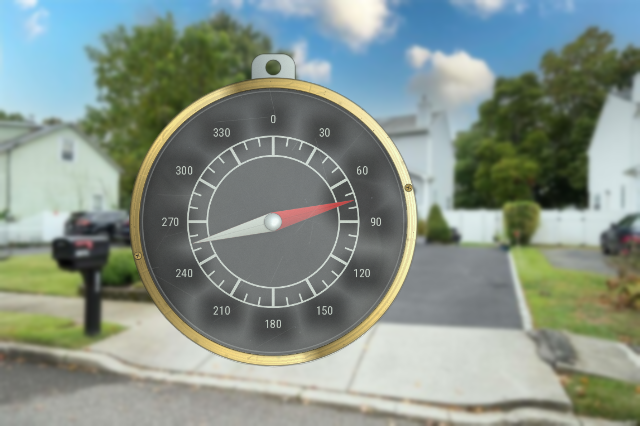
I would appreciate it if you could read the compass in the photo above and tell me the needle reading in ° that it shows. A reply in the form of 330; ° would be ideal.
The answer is 75; °
